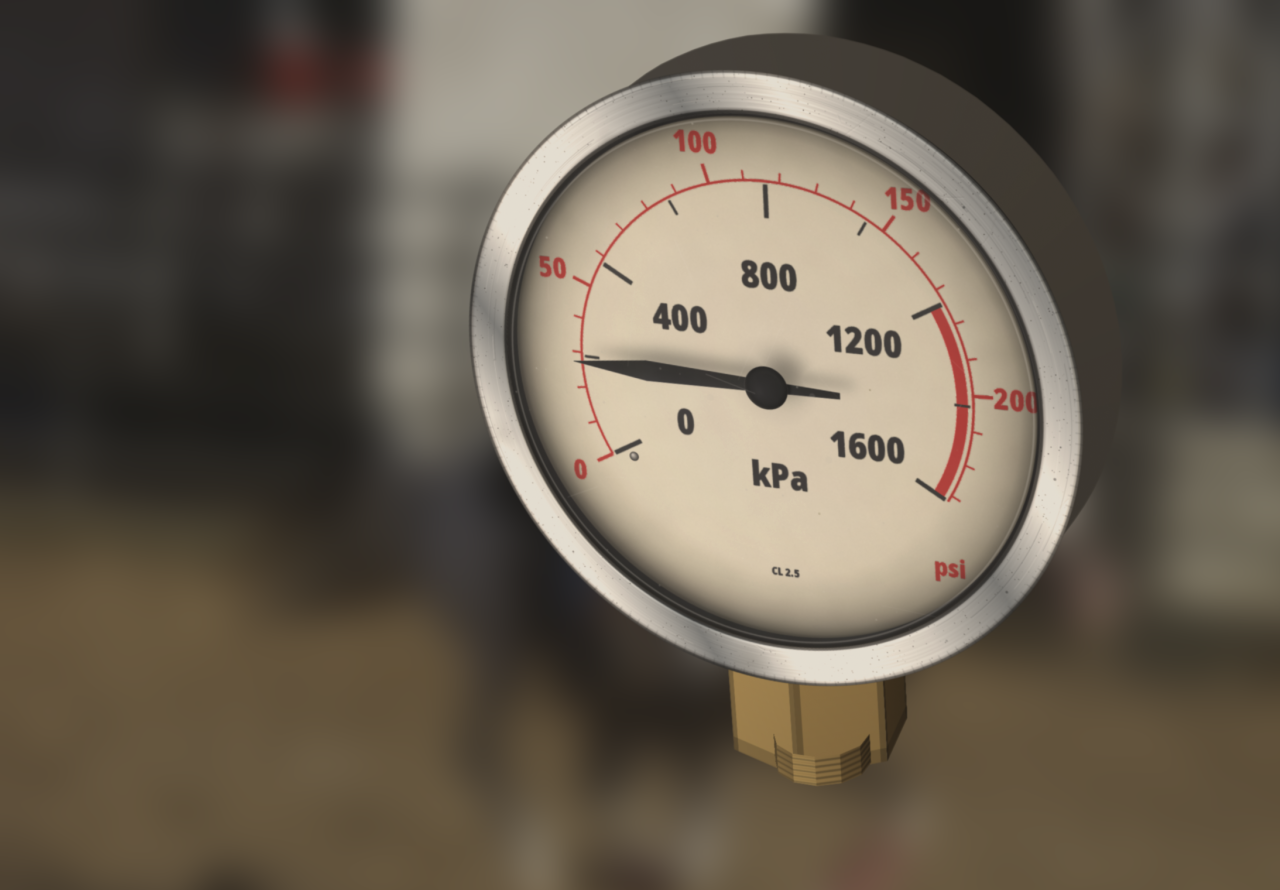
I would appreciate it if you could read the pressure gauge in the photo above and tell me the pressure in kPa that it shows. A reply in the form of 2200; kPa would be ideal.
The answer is 200; kPa
